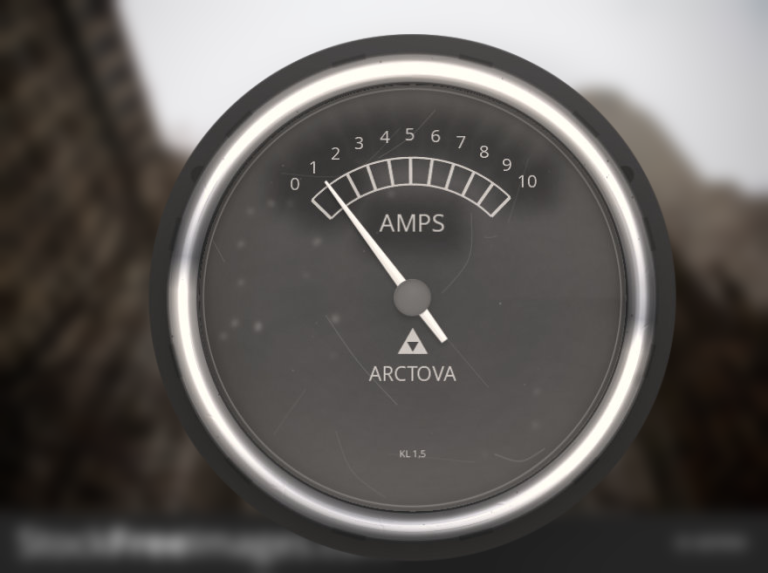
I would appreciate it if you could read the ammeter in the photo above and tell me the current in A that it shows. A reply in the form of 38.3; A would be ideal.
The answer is 1; A
